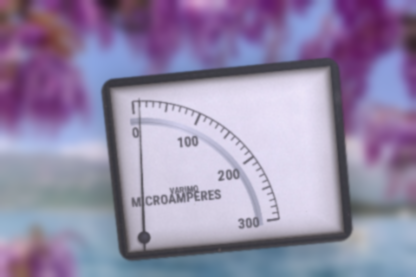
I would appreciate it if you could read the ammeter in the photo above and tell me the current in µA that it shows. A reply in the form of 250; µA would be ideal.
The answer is 10; µA
